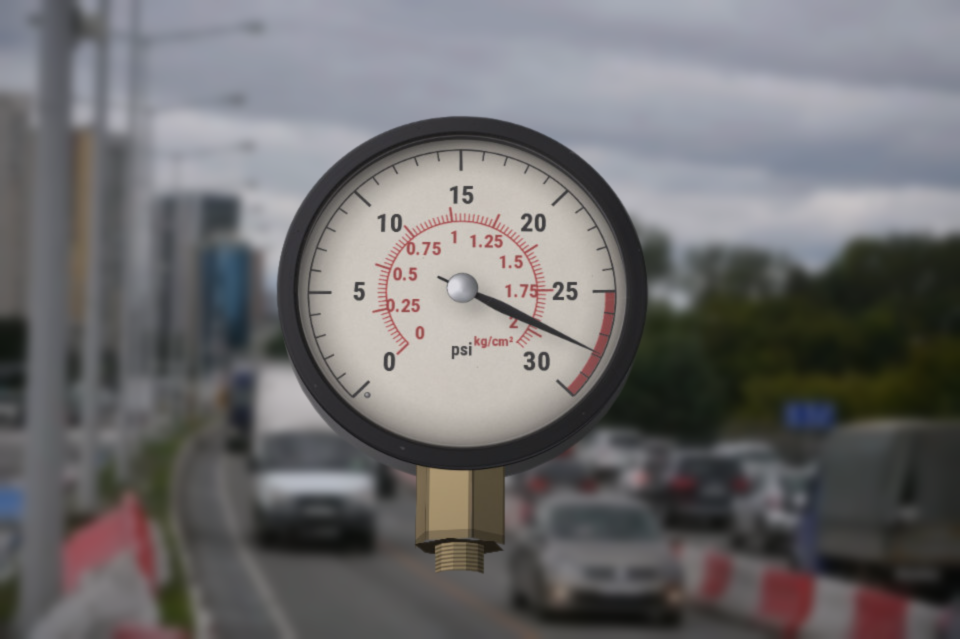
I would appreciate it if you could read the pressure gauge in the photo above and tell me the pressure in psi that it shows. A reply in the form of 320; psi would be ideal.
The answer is 28; psi
